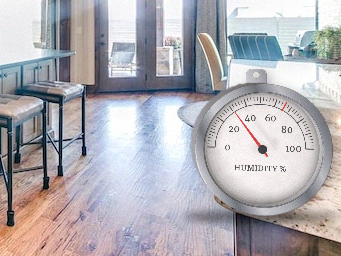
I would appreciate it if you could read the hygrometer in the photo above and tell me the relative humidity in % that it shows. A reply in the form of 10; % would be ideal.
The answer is 30; %
